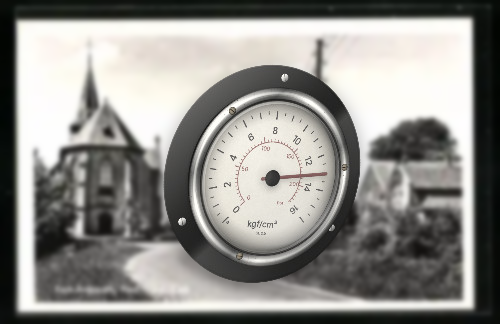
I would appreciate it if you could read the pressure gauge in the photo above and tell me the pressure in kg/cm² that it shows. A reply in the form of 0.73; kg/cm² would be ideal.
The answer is 13; kg/cm²
